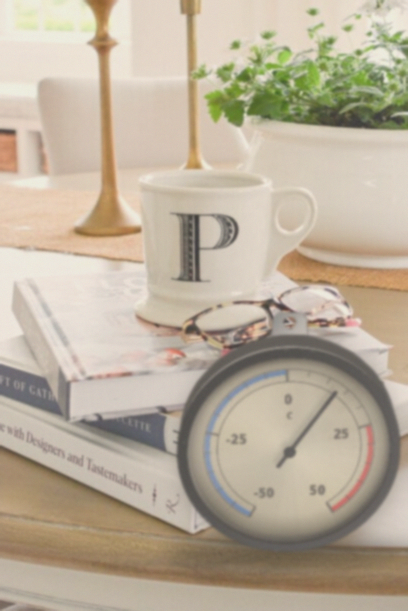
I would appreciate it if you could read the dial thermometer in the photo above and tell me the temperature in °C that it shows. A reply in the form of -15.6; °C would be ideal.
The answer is 12.5; °C
